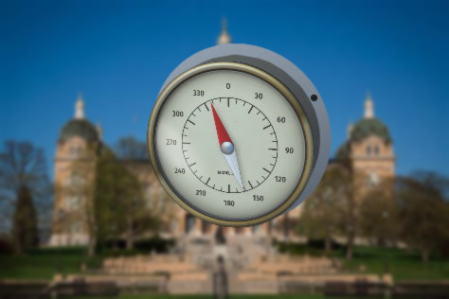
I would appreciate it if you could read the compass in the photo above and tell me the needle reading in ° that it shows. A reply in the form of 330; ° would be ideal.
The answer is 340; °
